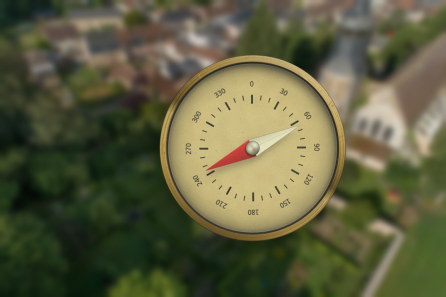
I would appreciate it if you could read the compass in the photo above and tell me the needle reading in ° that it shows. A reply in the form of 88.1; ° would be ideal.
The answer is 245; °
